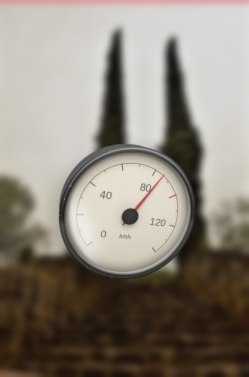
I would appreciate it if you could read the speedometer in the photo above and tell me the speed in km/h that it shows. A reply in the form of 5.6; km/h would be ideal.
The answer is 85; km/h
